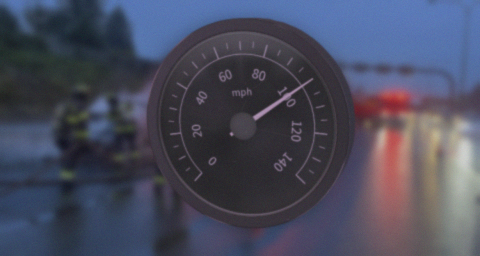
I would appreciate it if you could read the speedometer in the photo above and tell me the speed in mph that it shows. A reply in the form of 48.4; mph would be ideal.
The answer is 100; mph
